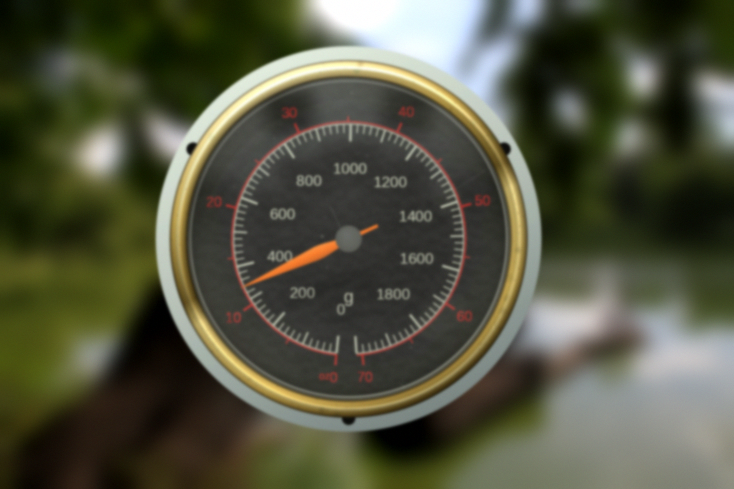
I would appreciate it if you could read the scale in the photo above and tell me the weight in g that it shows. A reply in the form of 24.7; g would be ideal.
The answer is 340; g
